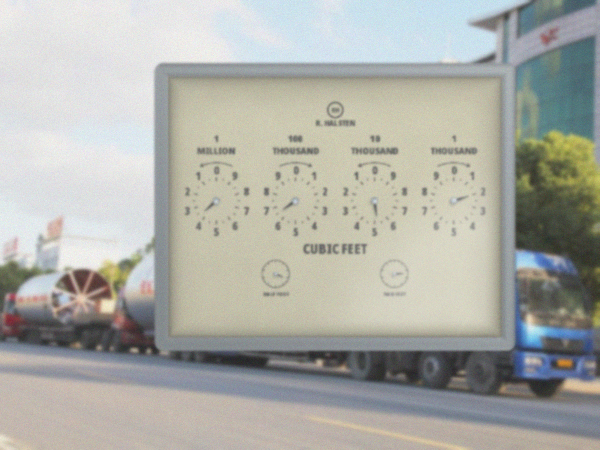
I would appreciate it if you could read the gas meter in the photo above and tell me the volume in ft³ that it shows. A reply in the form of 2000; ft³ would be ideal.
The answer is 365200; ft³
